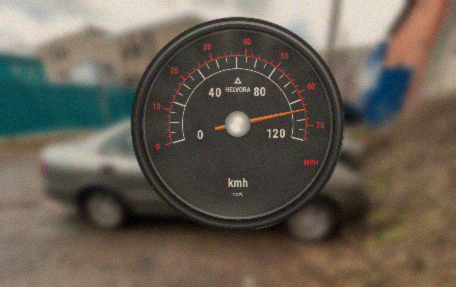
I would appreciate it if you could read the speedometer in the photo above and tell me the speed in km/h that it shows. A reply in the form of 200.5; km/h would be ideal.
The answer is 105; km/h
